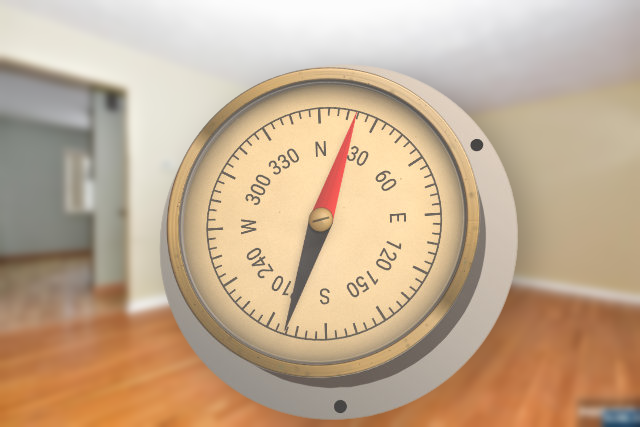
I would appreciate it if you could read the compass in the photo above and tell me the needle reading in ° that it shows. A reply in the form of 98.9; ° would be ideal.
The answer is 20; °
